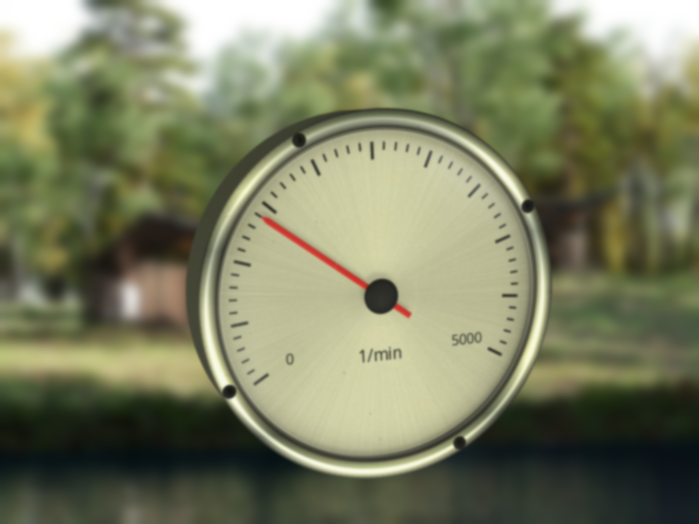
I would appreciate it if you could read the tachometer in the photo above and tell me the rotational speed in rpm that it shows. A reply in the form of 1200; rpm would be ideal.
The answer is 1400; rpm
